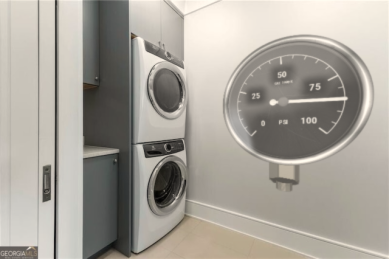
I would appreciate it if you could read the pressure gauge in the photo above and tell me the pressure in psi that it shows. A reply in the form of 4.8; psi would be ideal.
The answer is 85; psi
